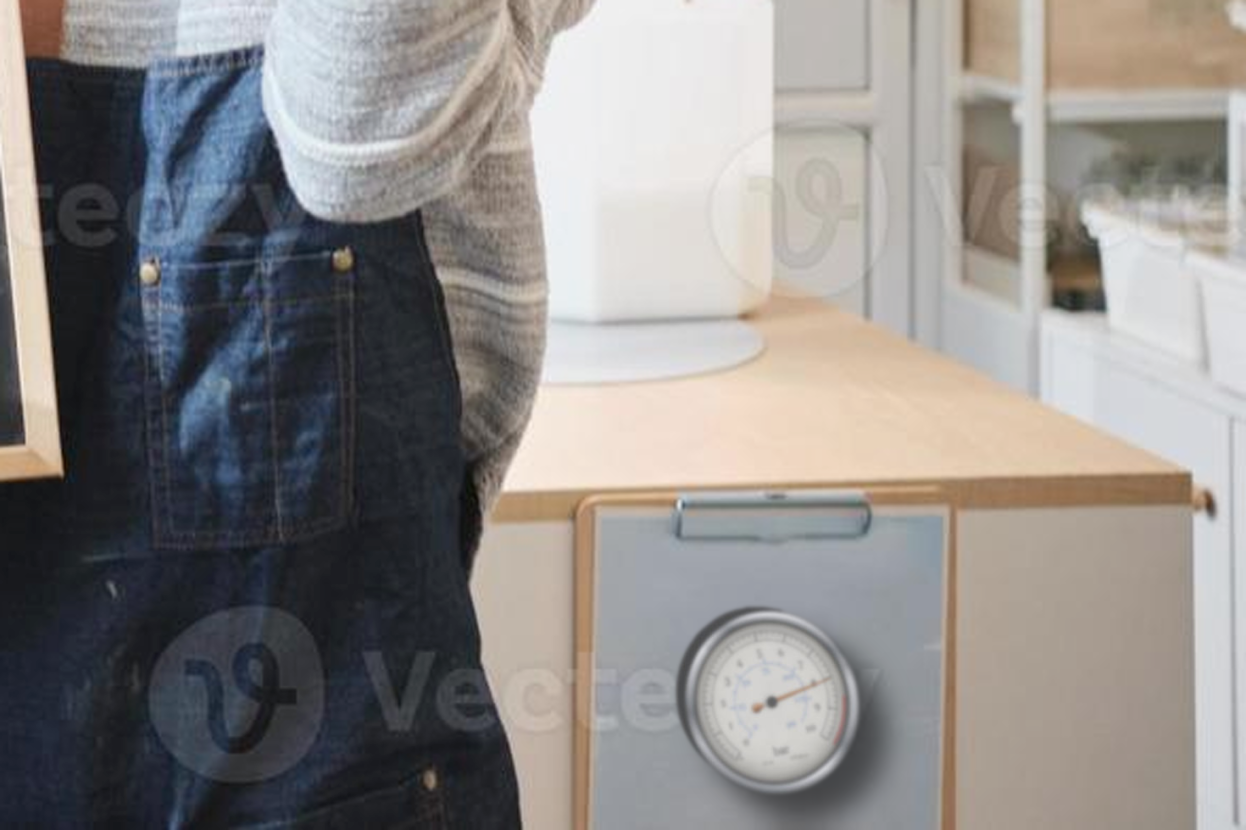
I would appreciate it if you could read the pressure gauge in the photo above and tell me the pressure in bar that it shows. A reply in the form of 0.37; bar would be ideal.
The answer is 8; bar
